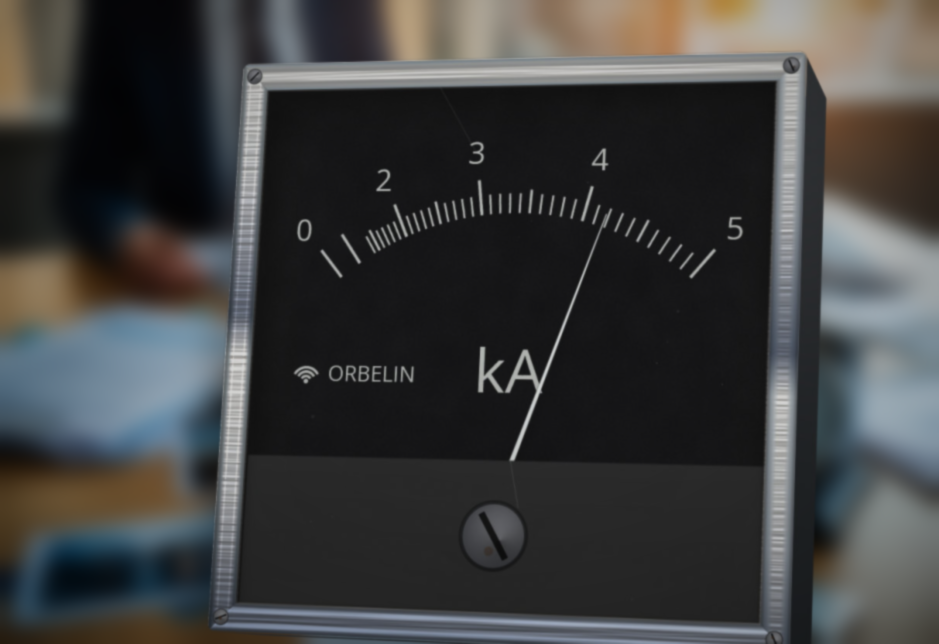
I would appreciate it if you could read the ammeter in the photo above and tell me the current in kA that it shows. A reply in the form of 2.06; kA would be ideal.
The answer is 4.2; kA
